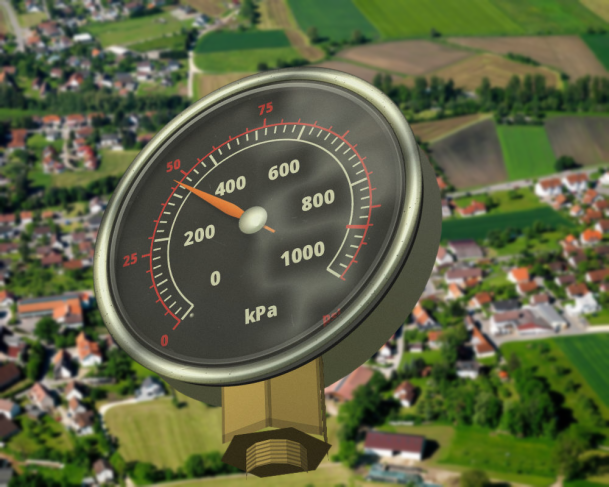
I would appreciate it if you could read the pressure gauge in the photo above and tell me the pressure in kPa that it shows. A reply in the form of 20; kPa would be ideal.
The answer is 320; kPa
